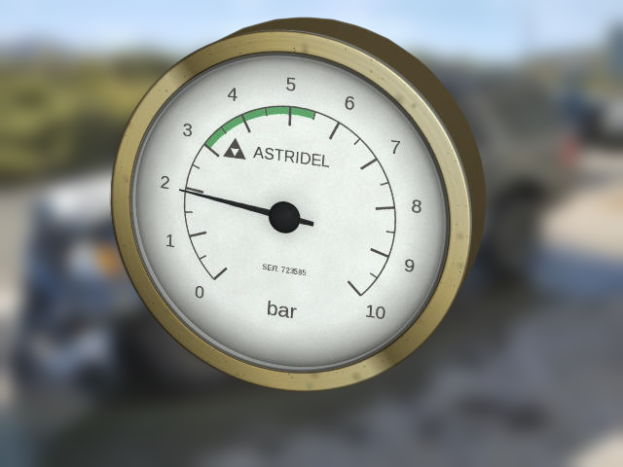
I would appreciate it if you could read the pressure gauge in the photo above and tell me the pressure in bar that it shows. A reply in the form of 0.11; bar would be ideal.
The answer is 2; bar
